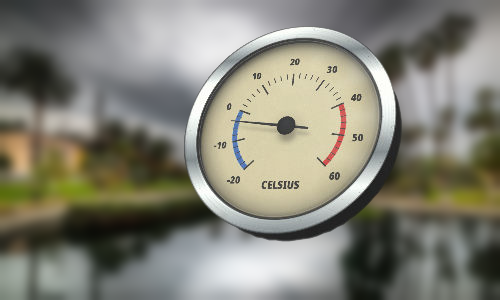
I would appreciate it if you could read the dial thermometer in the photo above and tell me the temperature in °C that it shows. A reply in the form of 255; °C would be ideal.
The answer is -4; °C
